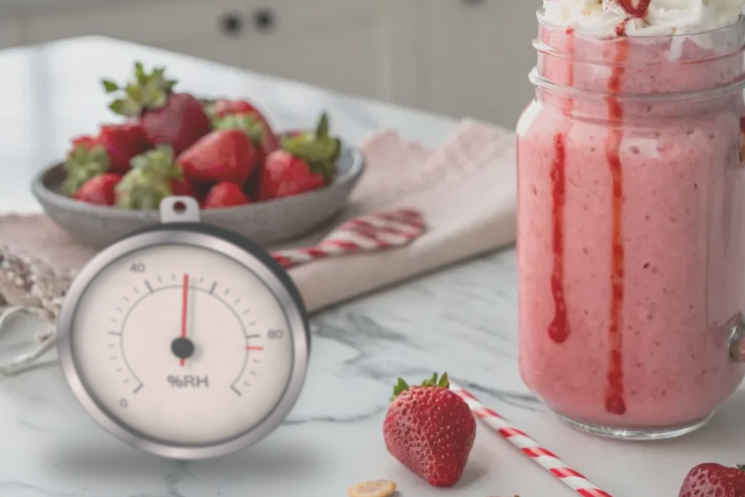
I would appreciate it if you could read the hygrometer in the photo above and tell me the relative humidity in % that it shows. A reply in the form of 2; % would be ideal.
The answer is 52; %
